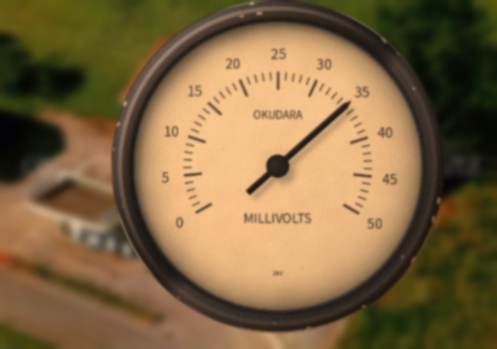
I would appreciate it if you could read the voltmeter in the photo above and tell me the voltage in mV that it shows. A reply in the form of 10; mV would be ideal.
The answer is 35; mV
